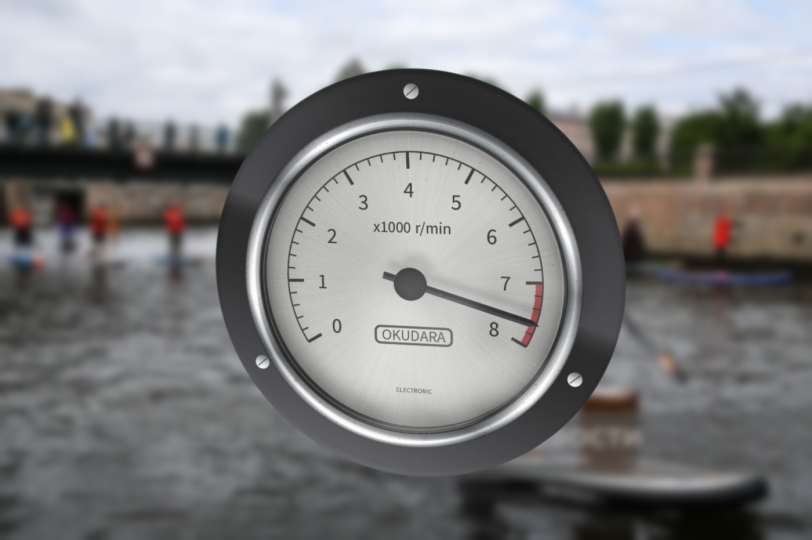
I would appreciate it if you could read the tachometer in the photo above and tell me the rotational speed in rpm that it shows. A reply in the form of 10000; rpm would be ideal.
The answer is 7600; rpm
